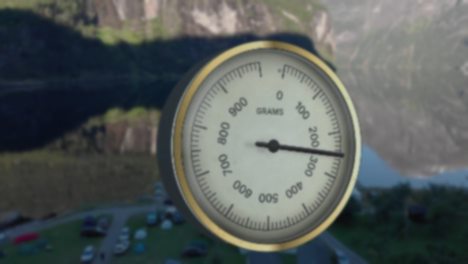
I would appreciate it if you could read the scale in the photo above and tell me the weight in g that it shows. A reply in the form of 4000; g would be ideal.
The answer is 250; g
